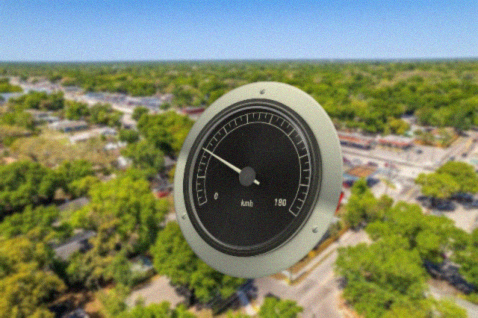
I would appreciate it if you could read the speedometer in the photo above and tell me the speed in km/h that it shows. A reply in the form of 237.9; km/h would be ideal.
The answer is 40; km/h
